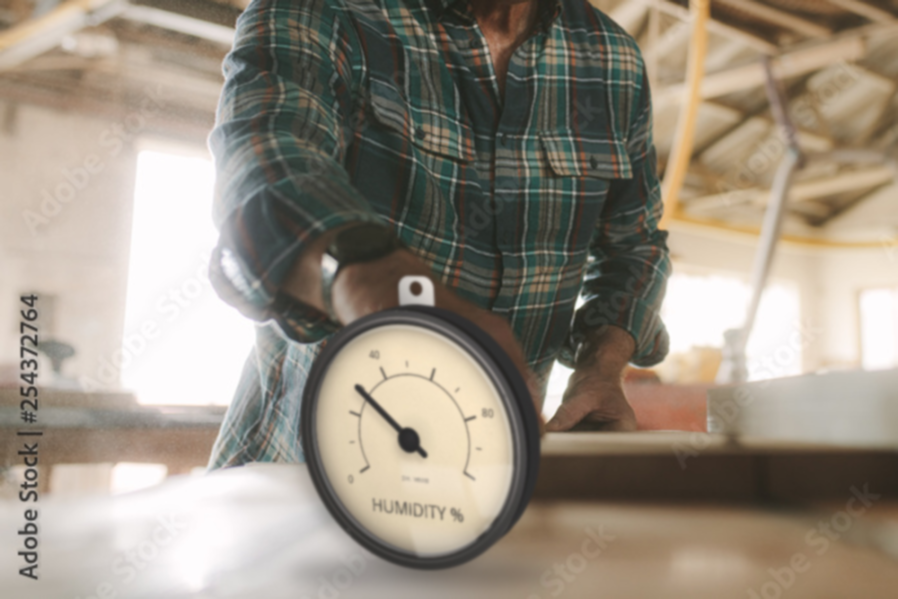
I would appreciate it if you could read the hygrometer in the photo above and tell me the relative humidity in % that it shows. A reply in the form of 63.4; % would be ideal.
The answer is 30; %
